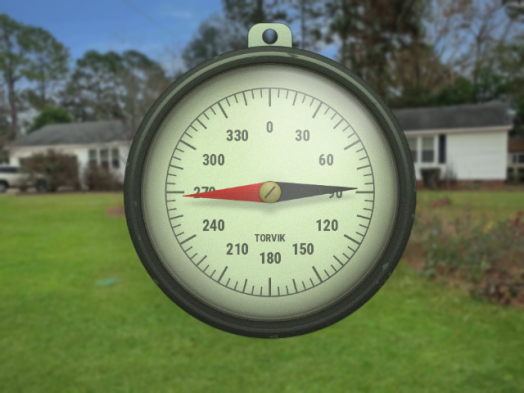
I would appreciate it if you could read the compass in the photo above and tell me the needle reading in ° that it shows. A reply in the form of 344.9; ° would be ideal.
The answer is 267.5; °
